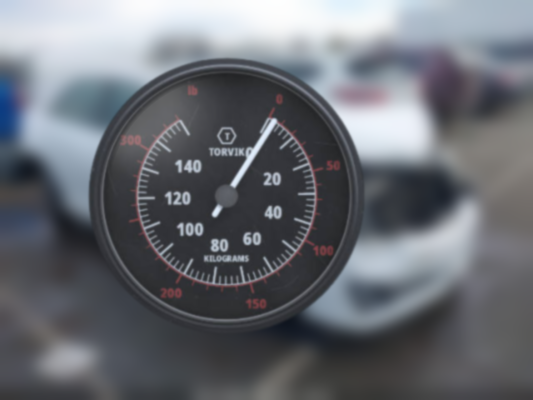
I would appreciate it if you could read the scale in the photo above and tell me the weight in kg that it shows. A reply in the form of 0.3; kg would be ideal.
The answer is 2; kg
